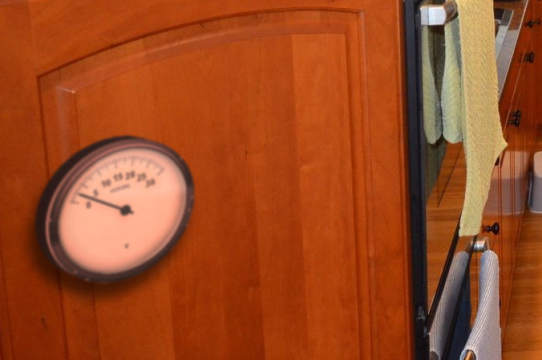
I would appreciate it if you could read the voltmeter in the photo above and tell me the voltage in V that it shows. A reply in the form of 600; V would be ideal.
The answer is 2.5; V
